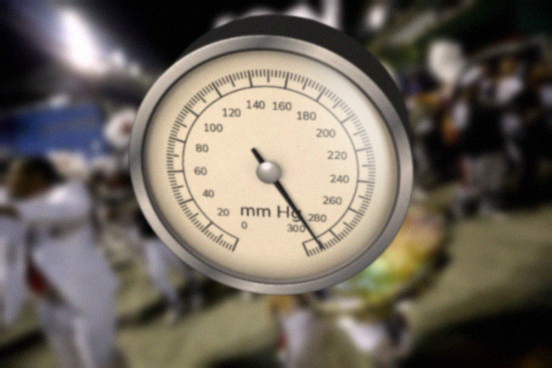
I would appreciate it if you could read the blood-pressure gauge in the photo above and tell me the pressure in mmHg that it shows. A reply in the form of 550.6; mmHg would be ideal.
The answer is 290; mmHg
